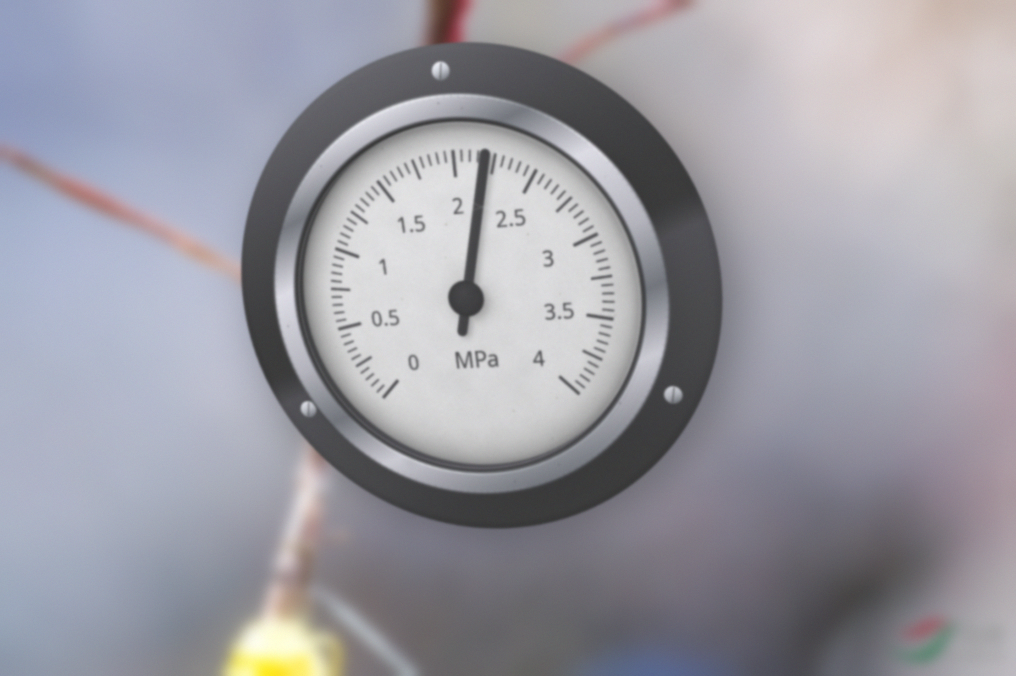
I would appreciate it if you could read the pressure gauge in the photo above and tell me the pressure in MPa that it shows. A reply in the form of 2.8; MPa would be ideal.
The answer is 2.2; MPa
